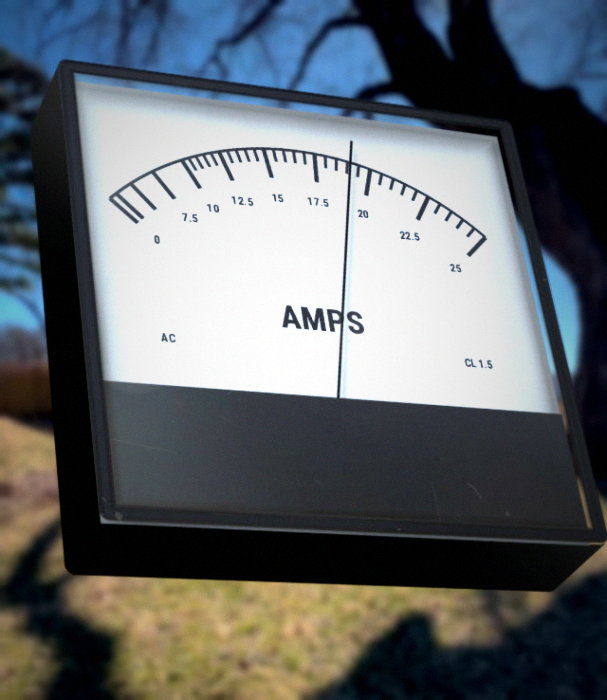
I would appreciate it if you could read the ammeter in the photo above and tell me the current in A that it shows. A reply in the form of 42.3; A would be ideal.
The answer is 19; A
